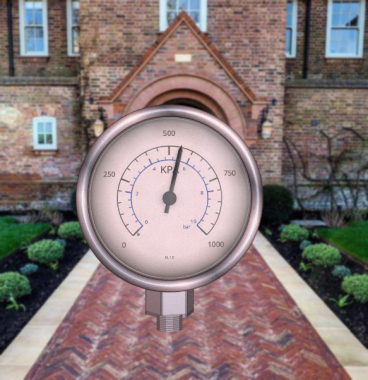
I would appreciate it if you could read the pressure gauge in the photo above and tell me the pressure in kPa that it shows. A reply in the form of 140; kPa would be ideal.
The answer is 550; kPa
